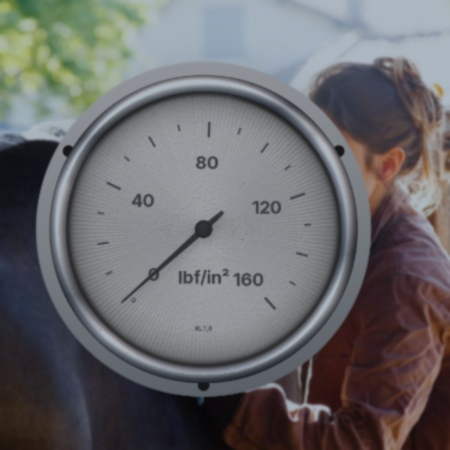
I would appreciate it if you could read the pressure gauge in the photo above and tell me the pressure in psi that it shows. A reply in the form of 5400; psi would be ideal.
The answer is 0; psi
